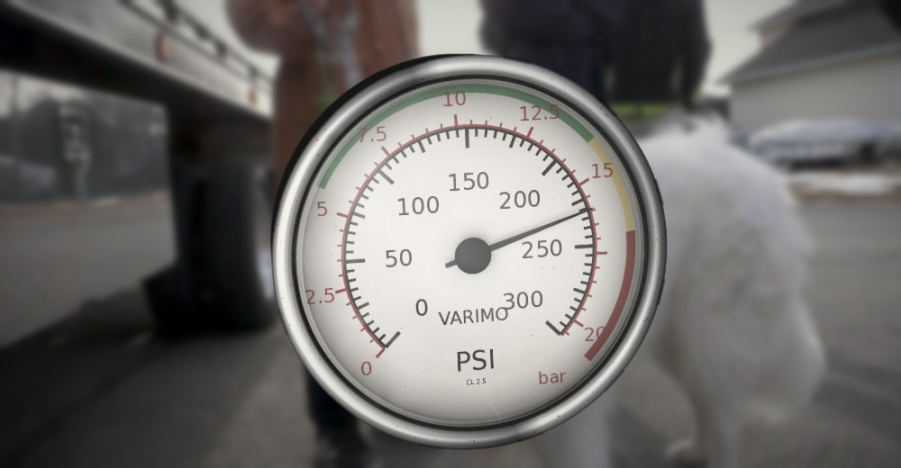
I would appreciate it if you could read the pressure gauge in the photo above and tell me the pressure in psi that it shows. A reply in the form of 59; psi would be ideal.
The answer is 230; psi
